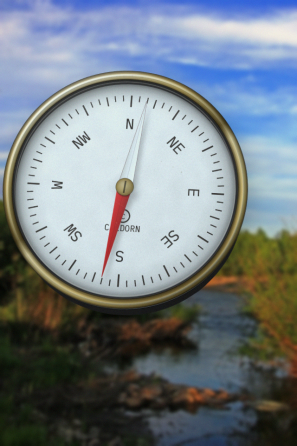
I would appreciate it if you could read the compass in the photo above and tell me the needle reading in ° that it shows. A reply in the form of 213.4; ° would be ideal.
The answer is 190; °
